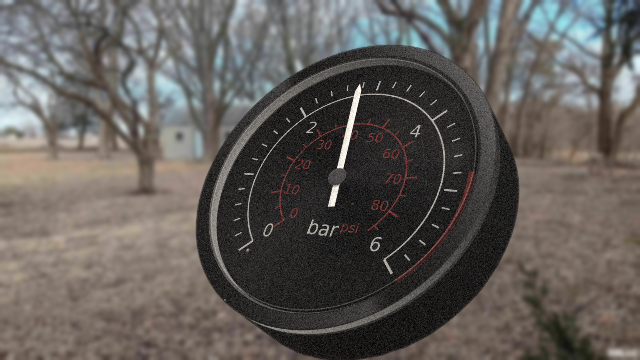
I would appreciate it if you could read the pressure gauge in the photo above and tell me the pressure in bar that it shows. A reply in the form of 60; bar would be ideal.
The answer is 2.8; bar
